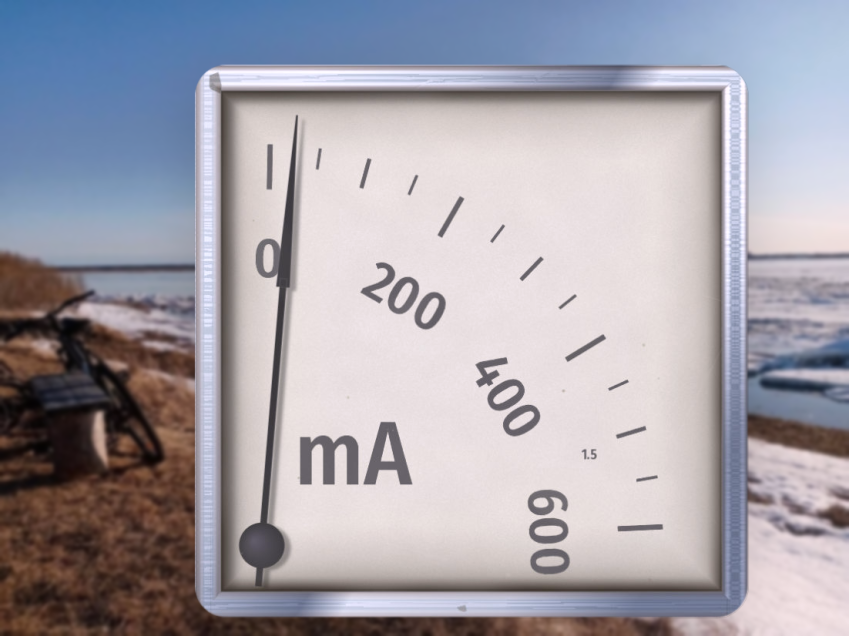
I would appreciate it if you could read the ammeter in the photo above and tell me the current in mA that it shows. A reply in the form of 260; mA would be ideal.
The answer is 25; mA
